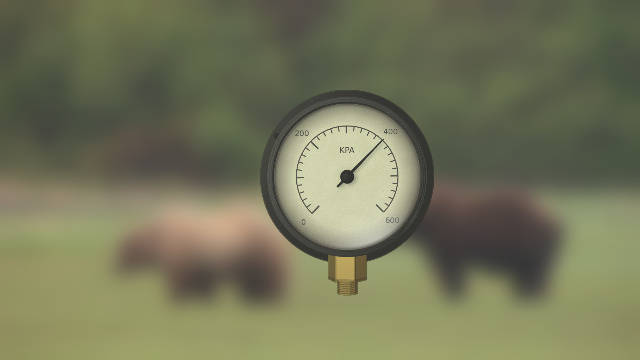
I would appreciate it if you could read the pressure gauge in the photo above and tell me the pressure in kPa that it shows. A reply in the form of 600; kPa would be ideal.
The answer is 400; kPa
